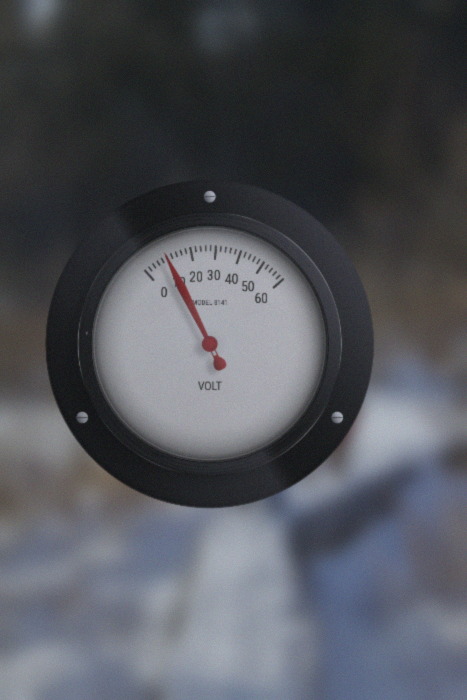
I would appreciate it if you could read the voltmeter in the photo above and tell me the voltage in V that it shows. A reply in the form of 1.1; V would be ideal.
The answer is 10; V
